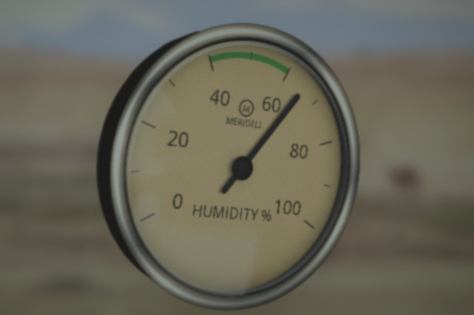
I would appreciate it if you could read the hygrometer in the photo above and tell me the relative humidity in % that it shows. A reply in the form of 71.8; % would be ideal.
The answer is 65; %
